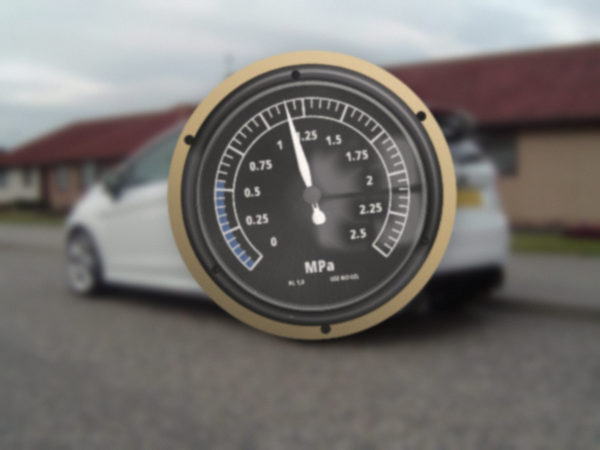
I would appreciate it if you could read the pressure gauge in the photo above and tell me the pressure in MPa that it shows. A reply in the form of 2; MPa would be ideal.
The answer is 1.15; MPa
